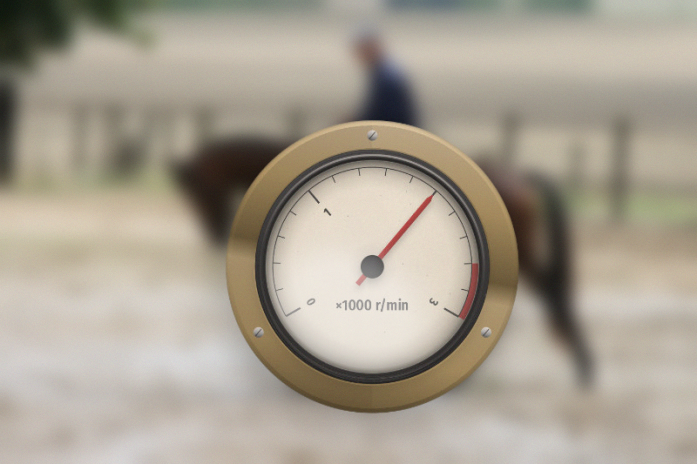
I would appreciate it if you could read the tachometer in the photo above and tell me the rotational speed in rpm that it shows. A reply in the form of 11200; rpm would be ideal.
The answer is 2000; rpm
